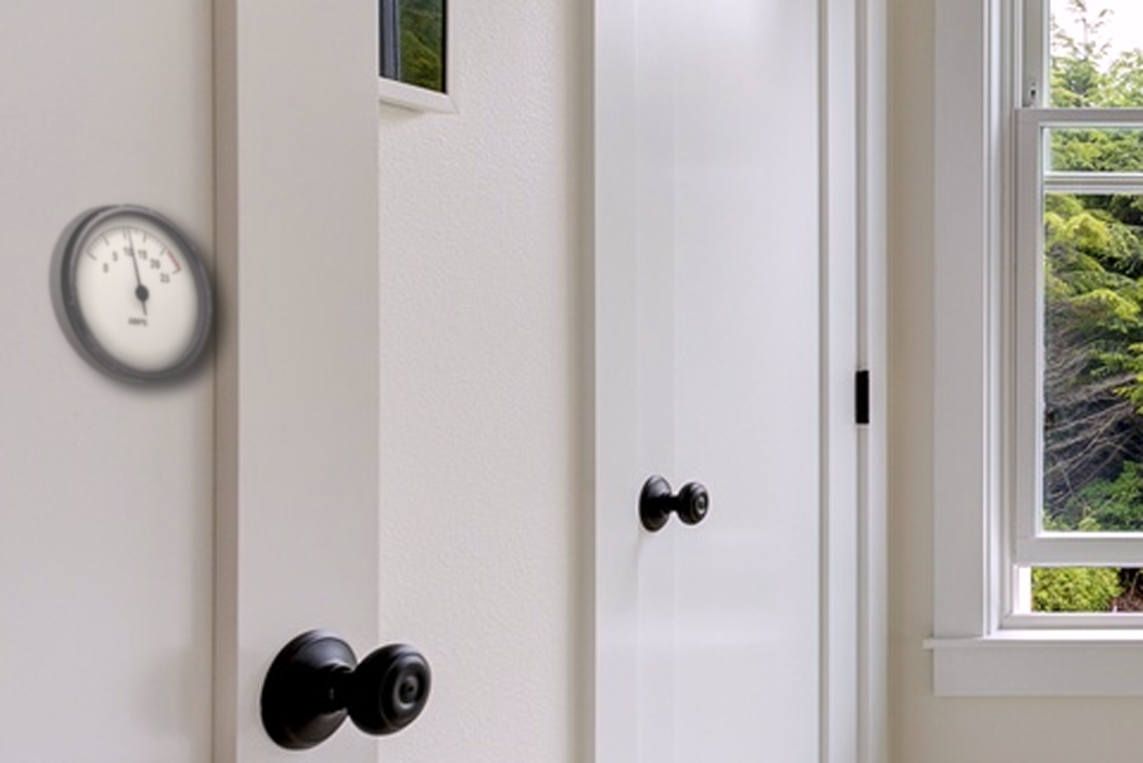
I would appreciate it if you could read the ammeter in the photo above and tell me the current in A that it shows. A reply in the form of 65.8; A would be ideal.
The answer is 10; A
